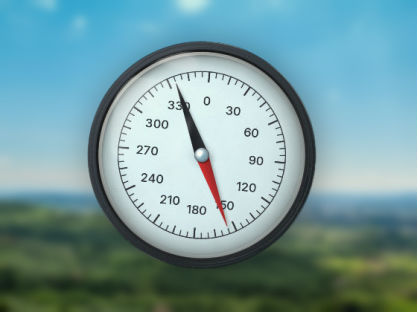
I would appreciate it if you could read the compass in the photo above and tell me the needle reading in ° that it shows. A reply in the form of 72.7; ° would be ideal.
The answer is 155; °
